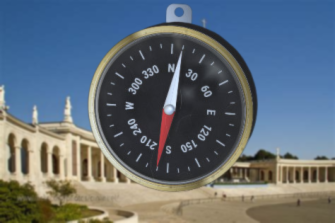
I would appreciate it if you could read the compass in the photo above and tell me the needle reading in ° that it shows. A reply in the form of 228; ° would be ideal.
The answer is 190; °
